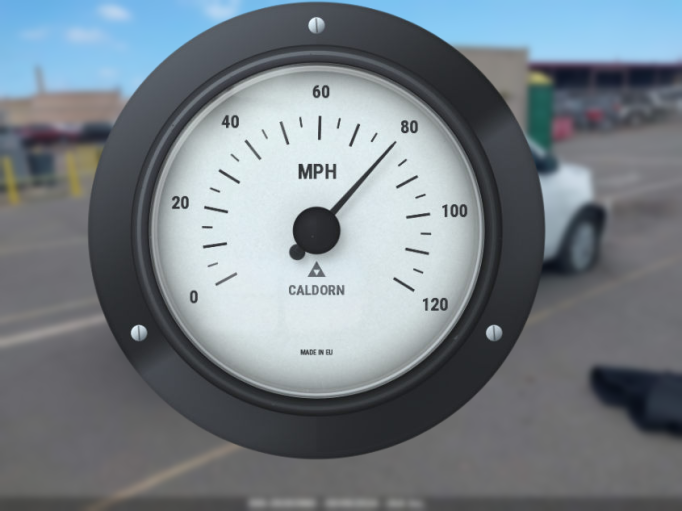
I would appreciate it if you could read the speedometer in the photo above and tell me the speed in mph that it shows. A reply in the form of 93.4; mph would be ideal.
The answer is 80; mph
